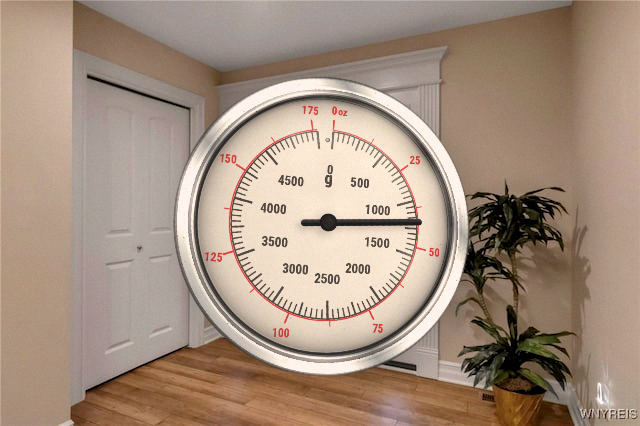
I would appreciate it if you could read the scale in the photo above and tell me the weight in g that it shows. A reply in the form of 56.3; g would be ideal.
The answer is 1200; g
